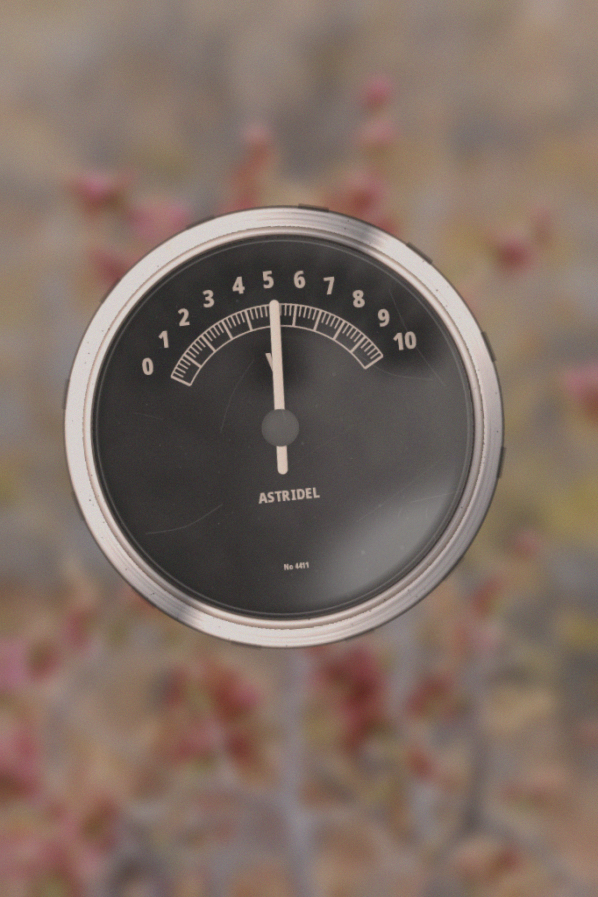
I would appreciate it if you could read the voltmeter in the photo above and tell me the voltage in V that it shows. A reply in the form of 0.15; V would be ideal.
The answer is 5.2; V
